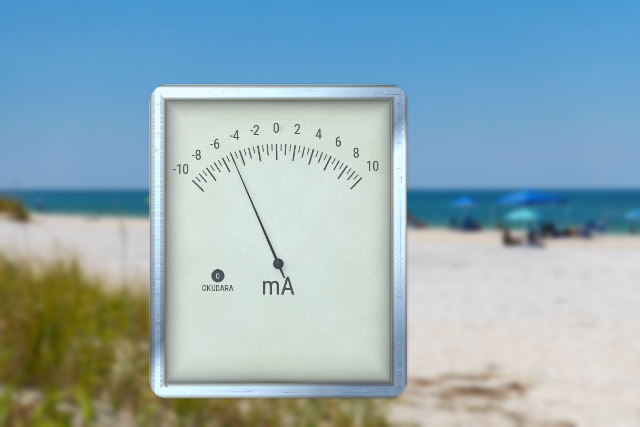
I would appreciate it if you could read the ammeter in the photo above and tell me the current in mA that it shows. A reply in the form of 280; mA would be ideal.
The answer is -5; mA
